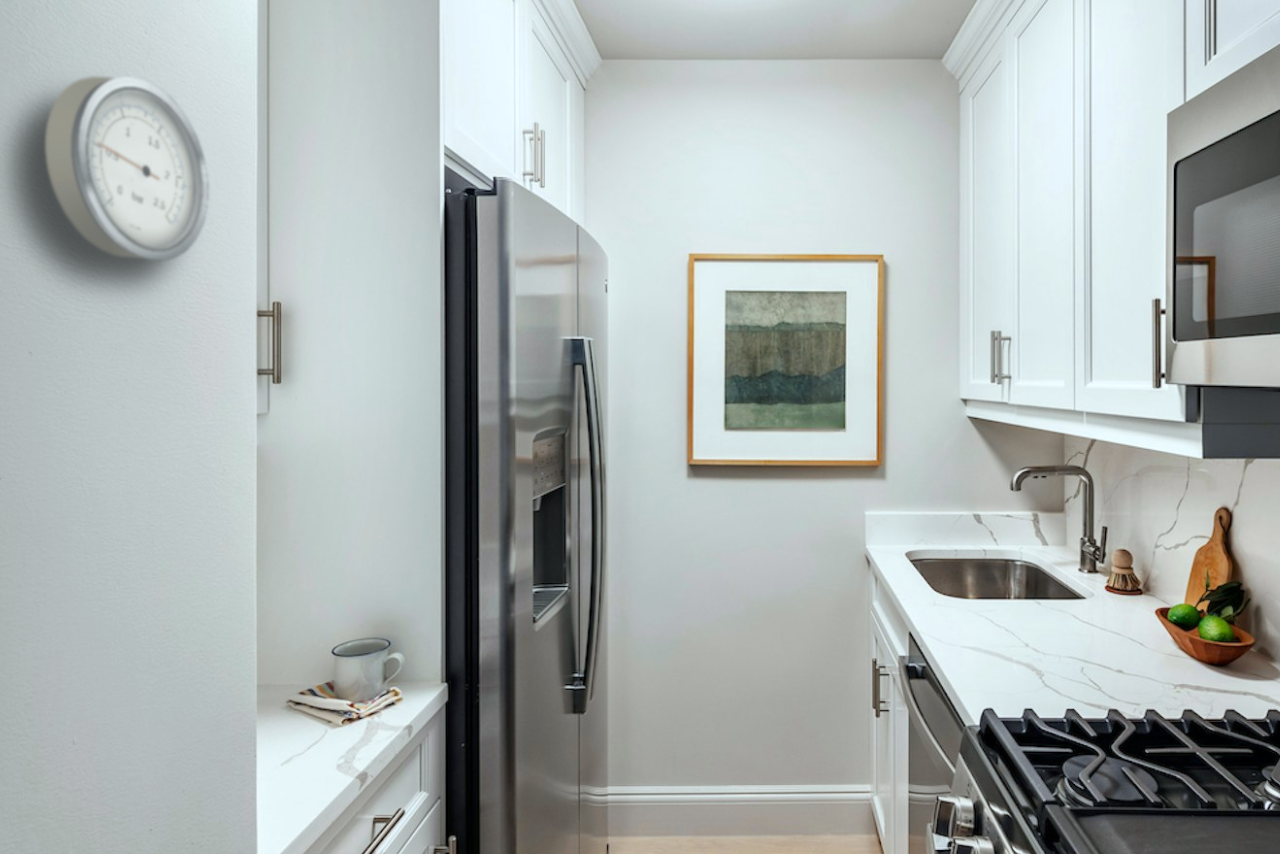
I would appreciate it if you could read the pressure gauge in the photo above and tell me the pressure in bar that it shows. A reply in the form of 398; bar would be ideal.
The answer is 0.5; bar
